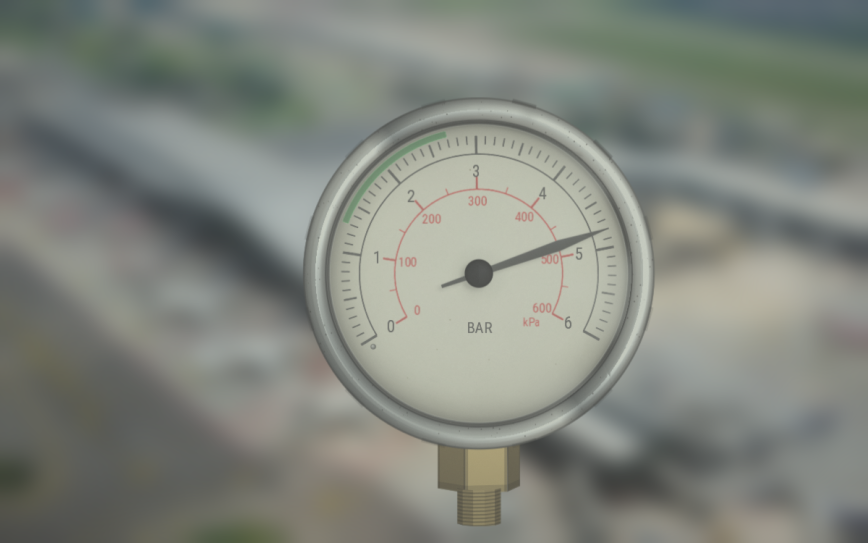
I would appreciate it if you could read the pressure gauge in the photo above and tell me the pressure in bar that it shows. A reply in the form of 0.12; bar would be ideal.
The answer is 4.8; bar
